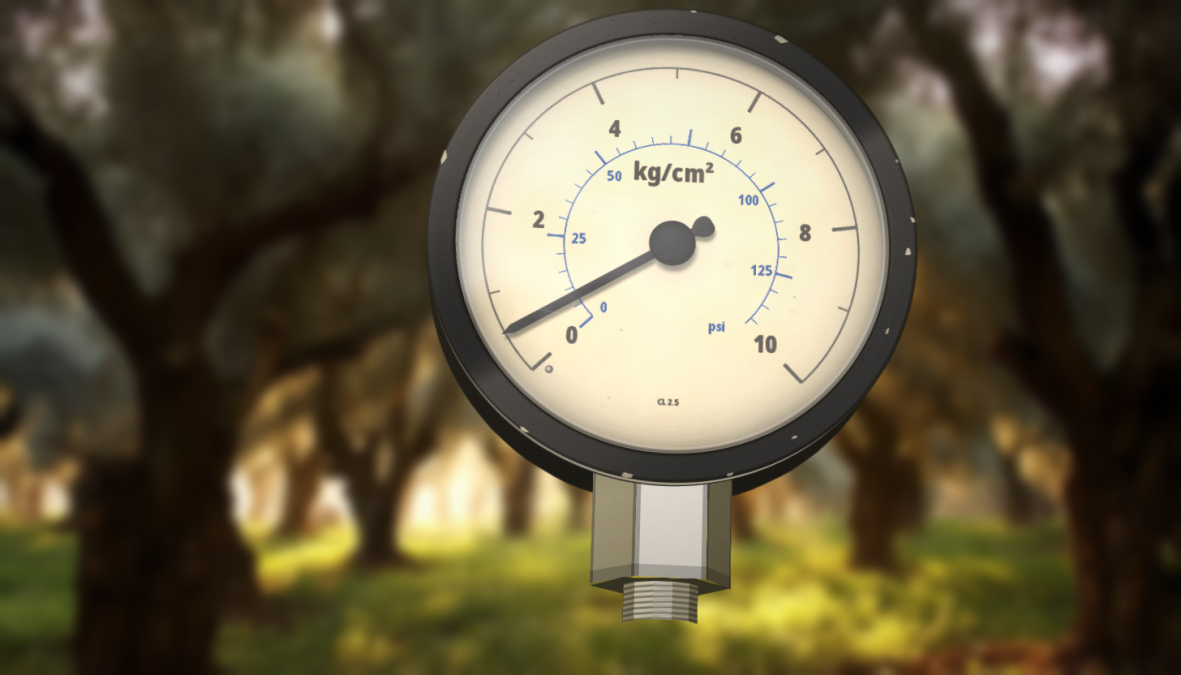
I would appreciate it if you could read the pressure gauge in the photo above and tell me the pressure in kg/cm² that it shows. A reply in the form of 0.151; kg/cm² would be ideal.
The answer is 0.5; kg/cm²
